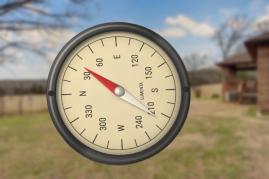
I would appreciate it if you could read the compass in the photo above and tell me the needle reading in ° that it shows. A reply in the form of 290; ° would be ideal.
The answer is 37.5; °
